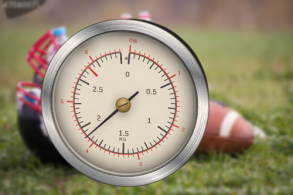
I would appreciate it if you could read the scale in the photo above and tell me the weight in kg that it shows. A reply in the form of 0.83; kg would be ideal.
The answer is 1.9; kg
